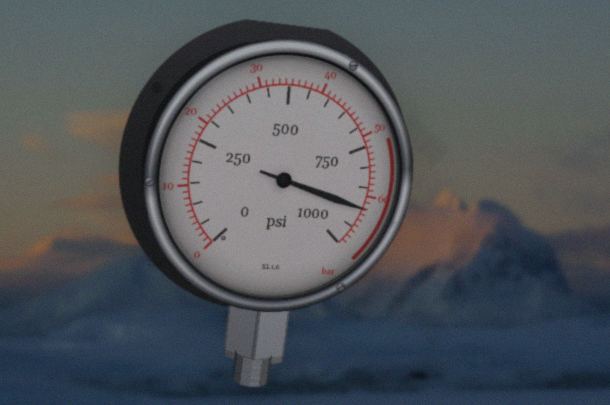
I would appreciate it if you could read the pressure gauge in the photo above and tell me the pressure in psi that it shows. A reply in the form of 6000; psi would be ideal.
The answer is 900; psi
